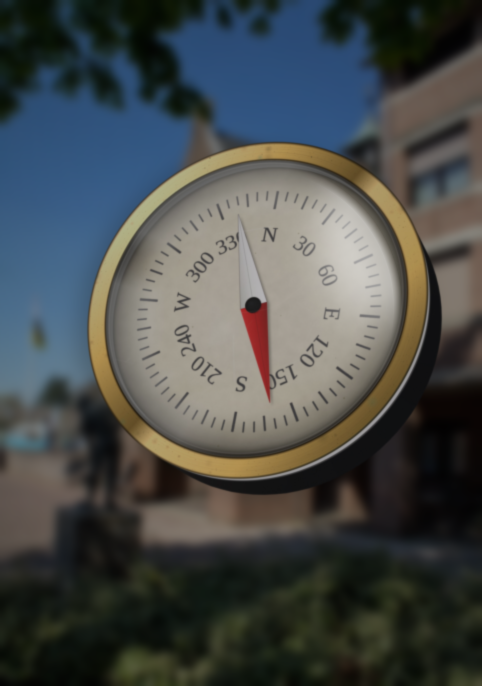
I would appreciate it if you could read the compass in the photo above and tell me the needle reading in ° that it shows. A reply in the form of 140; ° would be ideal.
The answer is 160; °
